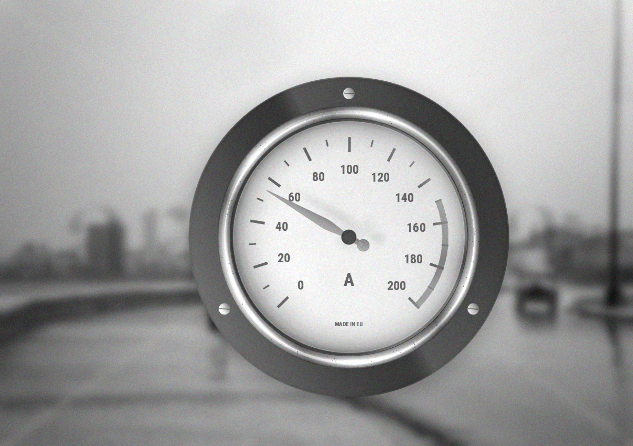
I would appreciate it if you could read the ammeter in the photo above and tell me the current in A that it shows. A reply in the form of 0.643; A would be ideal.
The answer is 55; A
